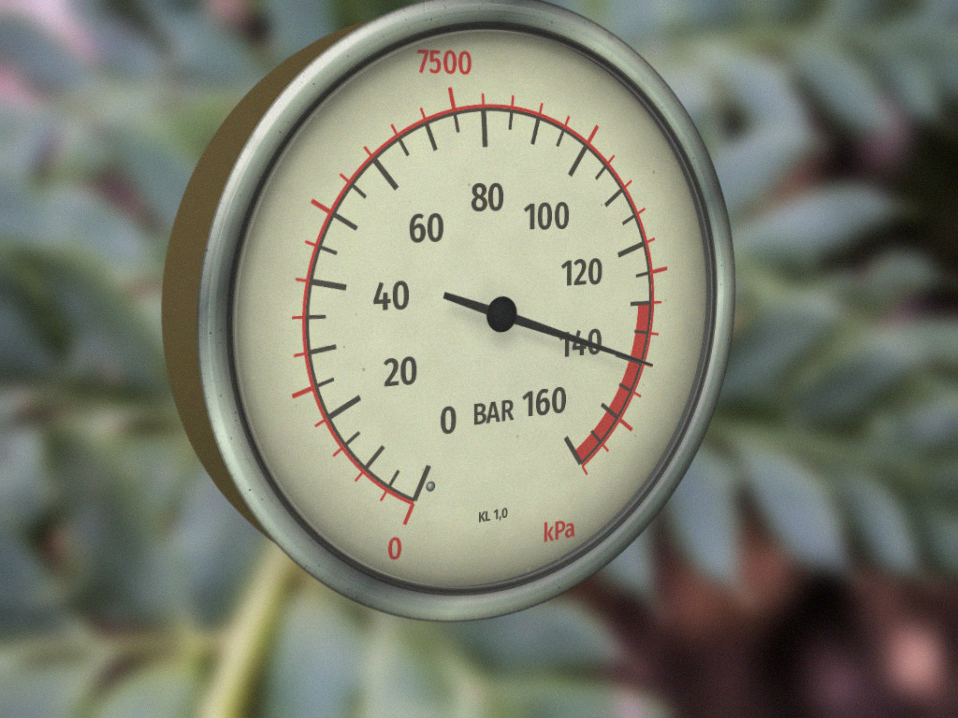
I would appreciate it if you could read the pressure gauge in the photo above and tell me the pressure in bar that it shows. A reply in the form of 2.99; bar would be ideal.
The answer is 140; bar
